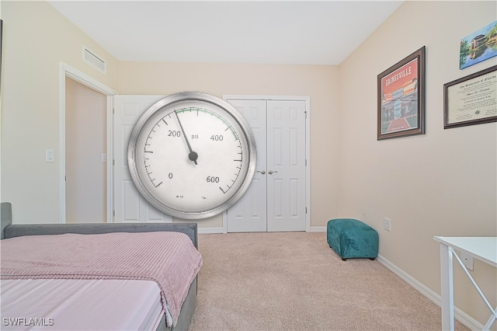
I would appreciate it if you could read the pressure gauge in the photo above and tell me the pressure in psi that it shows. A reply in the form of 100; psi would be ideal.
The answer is 240; psi
